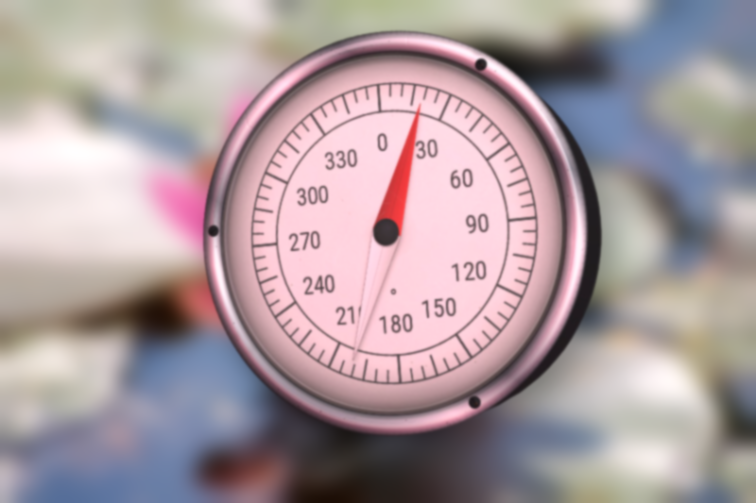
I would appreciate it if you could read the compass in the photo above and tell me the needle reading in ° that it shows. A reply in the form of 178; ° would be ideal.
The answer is 20; °
